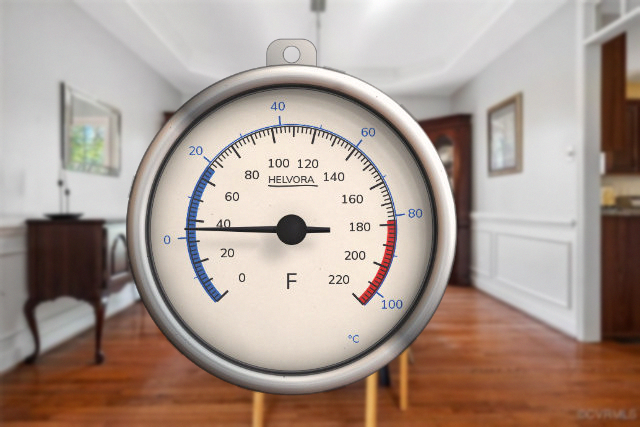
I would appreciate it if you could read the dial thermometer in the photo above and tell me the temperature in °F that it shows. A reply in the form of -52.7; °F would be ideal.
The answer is 36; °F
